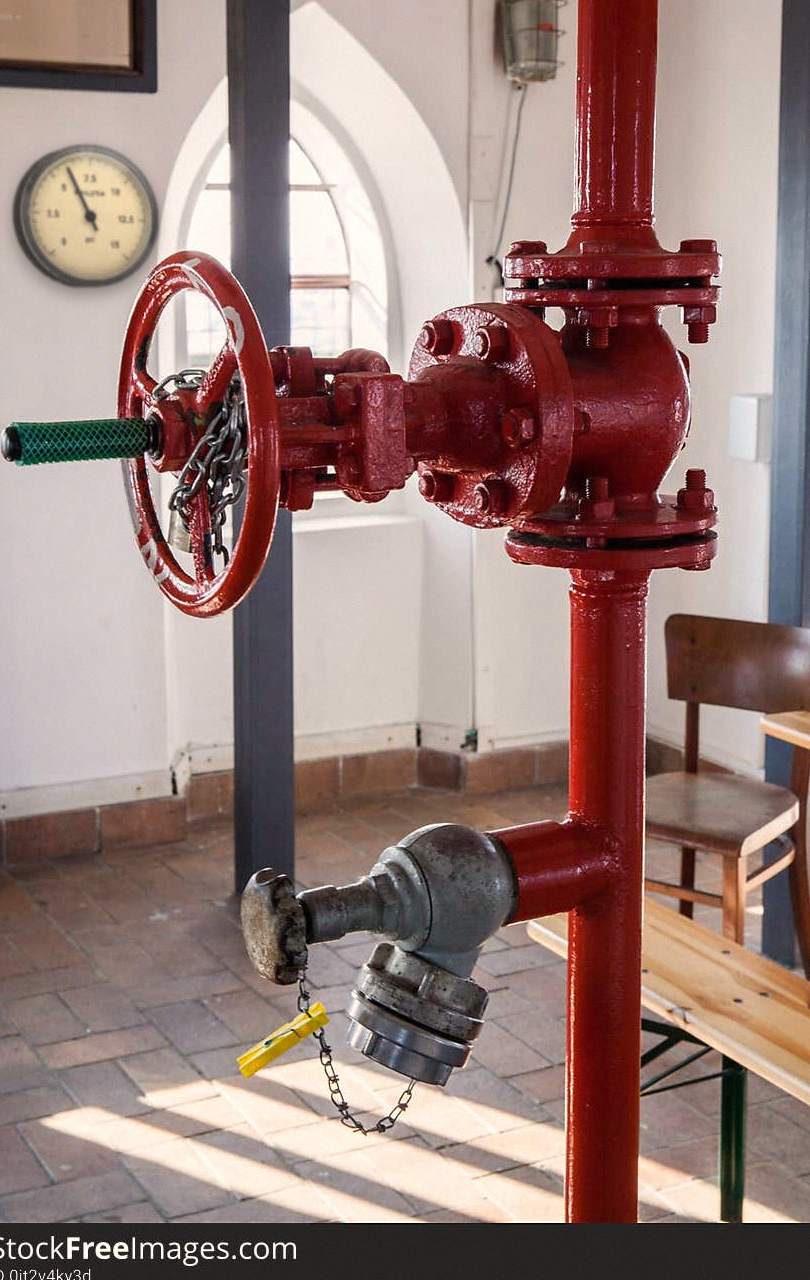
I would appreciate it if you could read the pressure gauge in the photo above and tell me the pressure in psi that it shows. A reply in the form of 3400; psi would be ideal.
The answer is 6; psi
